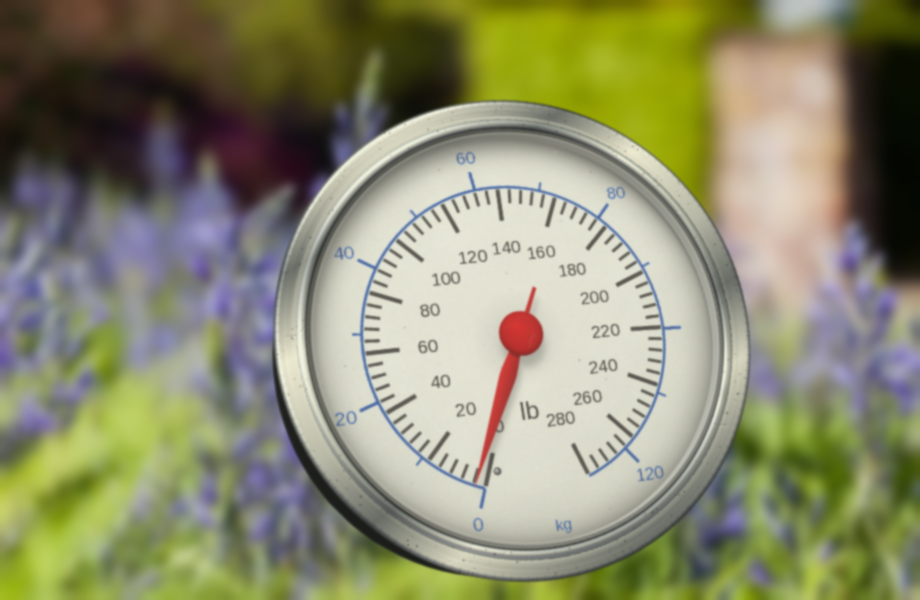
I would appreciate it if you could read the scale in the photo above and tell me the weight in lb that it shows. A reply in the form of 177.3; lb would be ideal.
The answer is 4; lb
